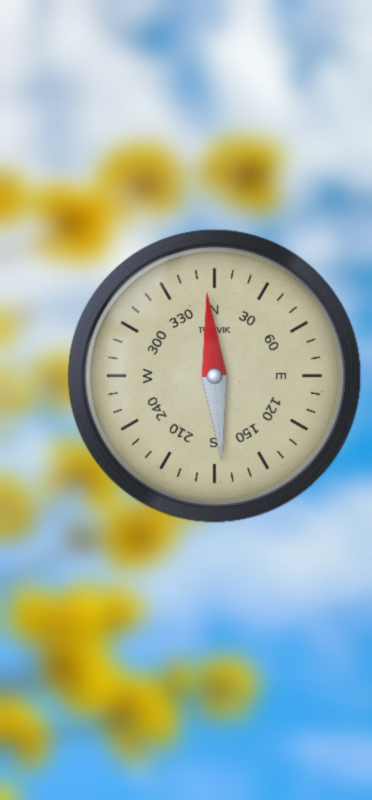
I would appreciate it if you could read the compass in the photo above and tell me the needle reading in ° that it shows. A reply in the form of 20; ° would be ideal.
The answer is 355; °
